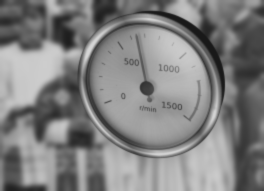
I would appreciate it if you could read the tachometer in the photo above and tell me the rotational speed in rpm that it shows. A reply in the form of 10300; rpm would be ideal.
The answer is 650; rpm
